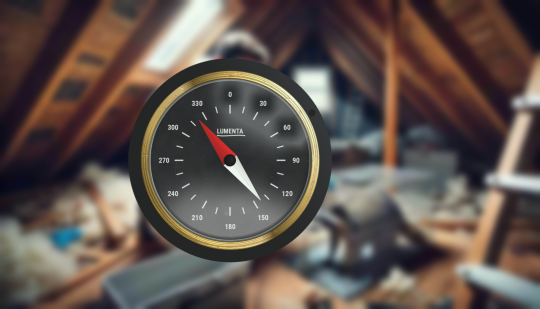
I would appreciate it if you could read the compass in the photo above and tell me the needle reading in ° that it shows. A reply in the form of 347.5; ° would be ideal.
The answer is 322.5; °
